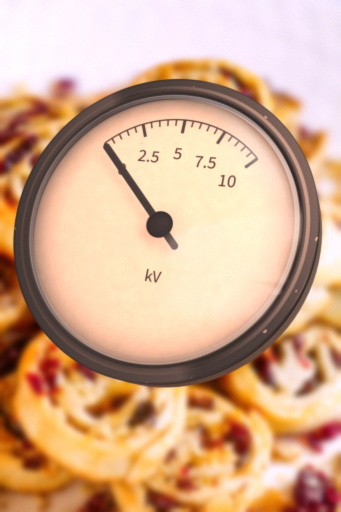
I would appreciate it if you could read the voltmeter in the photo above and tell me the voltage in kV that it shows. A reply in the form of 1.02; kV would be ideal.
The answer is 0; kV
